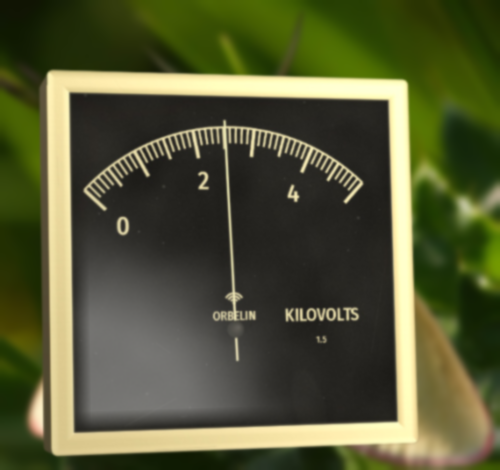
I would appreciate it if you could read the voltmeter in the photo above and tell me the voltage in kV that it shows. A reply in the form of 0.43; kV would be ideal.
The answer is 2.5; kV
